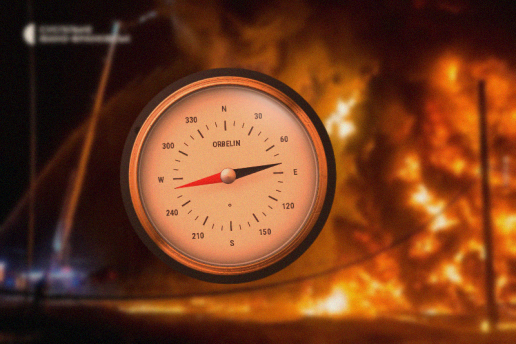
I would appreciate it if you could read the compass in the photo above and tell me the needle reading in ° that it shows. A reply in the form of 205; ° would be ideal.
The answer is 260; °
